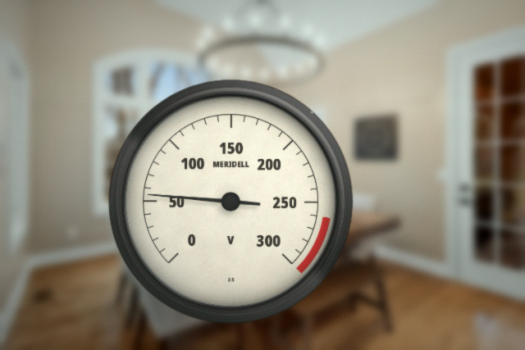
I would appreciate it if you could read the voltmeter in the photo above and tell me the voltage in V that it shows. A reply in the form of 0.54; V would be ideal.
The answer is 55; V
